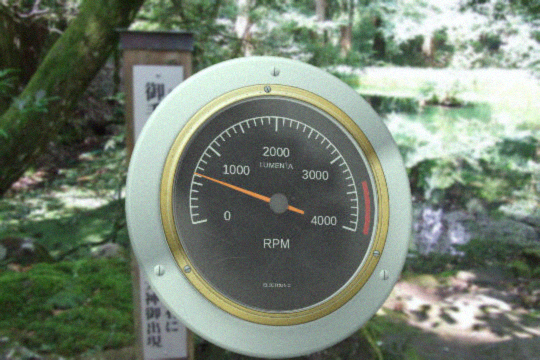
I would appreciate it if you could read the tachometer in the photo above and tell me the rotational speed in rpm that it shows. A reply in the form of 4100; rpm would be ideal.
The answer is 600; rpm
